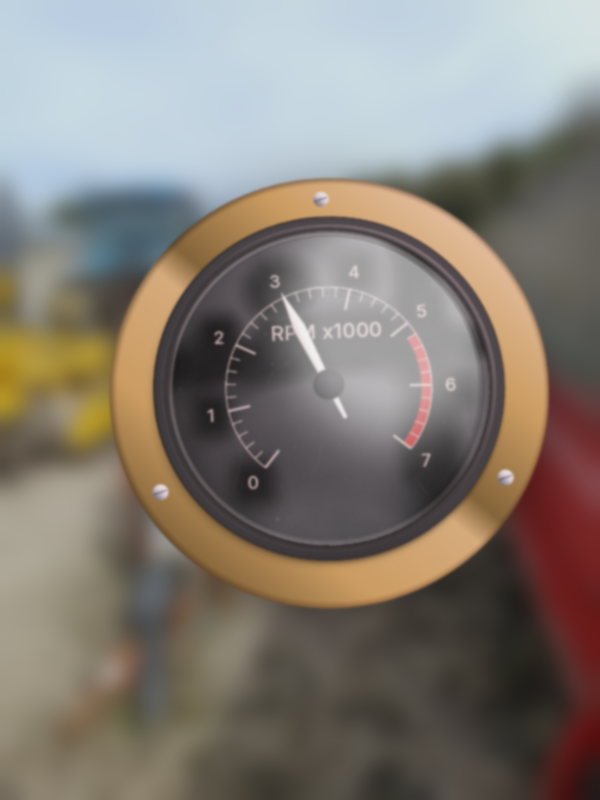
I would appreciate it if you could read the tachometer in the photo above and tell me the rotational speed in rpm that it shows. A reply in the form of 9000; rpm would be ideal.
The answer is 3000; rpm
